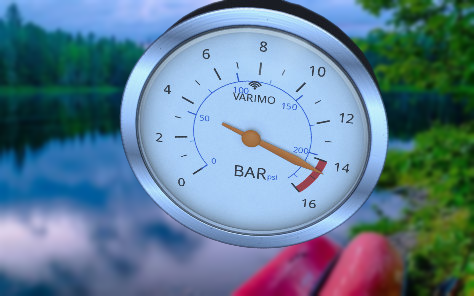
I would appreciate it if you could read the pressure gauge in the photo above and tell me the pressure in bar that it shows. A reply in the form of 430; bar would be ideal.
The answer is 14.5; bar
